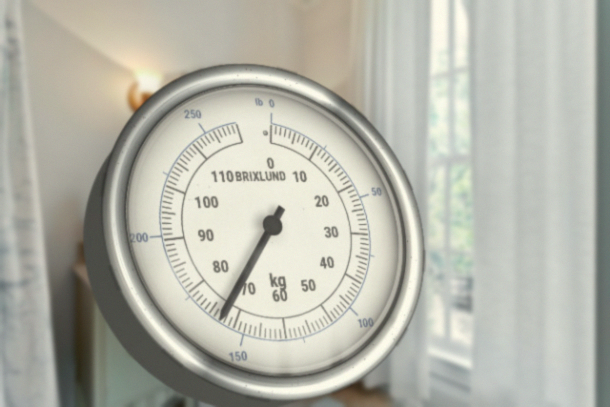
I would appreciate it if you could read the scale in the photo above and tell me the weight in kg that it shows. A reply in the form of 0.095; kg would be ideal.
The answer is 73; kg
